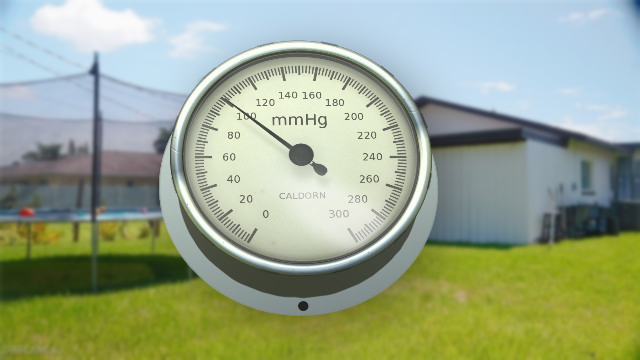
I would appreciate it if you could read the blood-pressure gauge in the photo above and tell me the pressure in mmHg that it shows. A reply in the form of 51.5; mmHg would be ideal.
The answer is 100; mmHg
